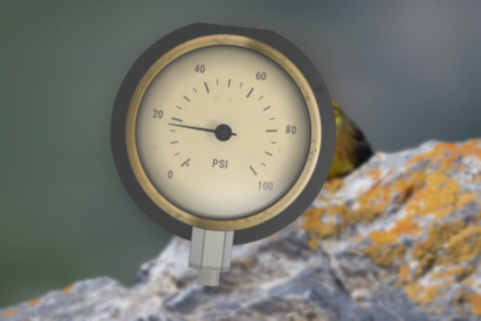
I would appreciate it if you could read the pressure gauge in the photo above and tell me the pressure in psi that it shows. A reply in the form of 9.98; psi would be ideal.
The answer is 17.5; psi
